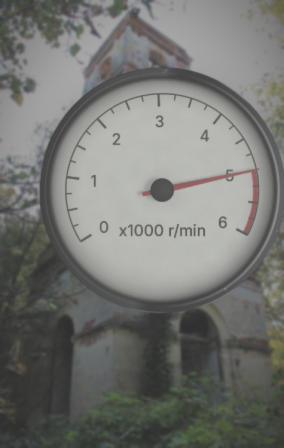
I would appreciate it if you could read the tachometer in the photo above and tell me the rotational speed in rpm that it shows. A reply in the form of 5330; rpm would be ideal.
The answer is 5000; rpm
